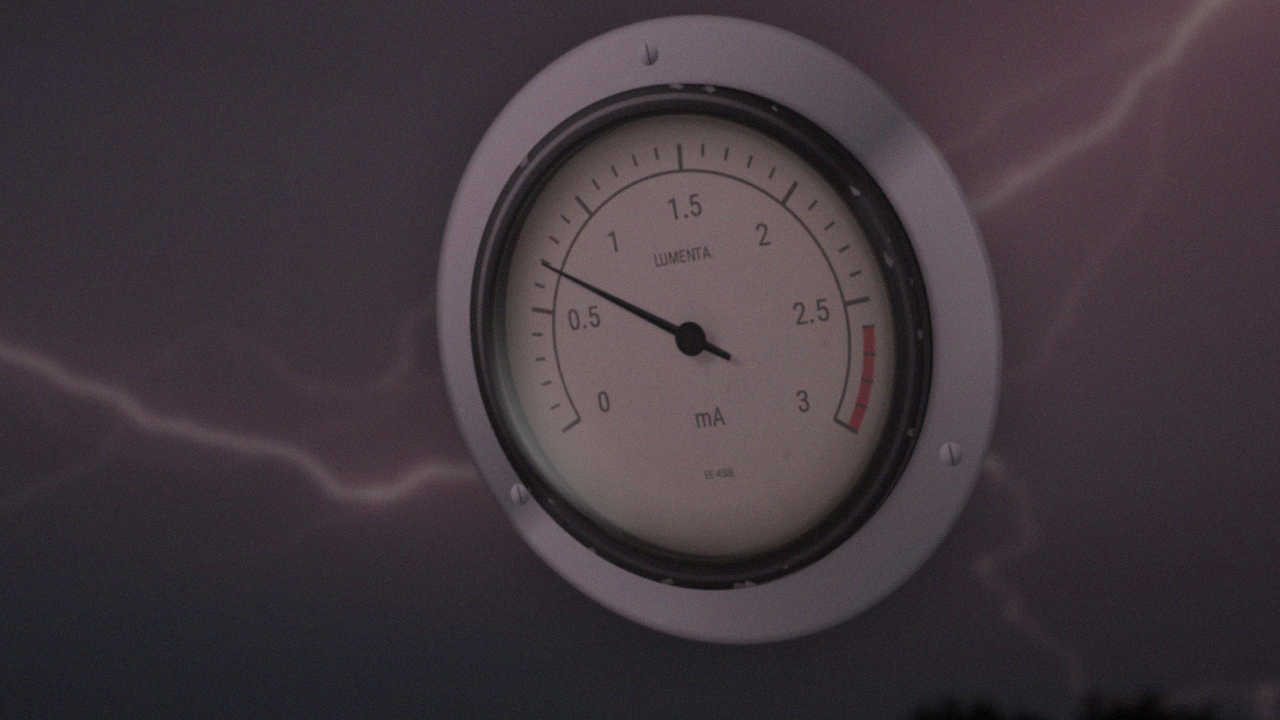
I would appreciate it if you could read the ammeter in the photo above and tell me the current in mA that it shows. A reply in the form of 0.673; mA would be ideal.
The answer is 0.7; mA
